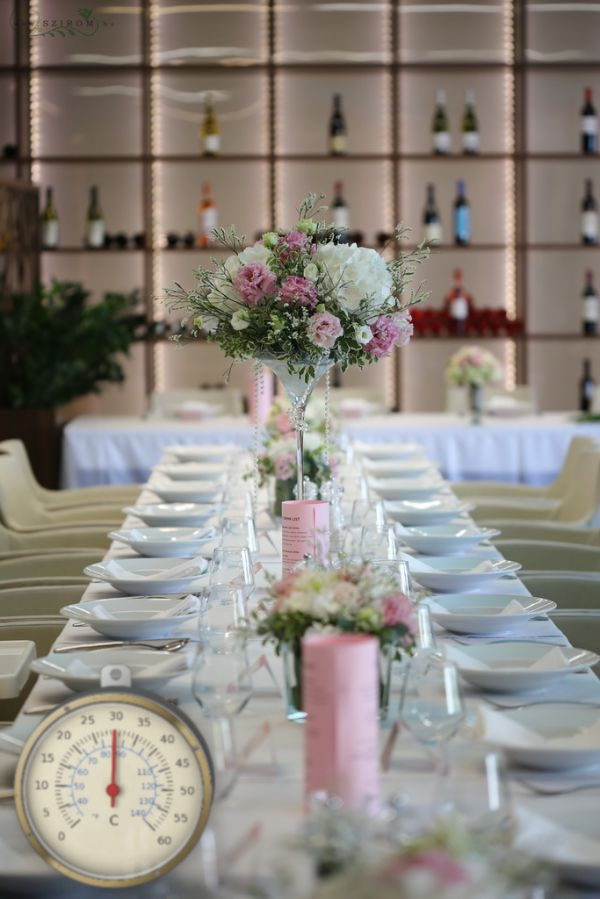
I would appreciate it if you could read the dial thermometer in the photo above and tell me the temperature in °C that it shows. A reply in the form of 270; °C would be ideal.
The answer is 30; °C
